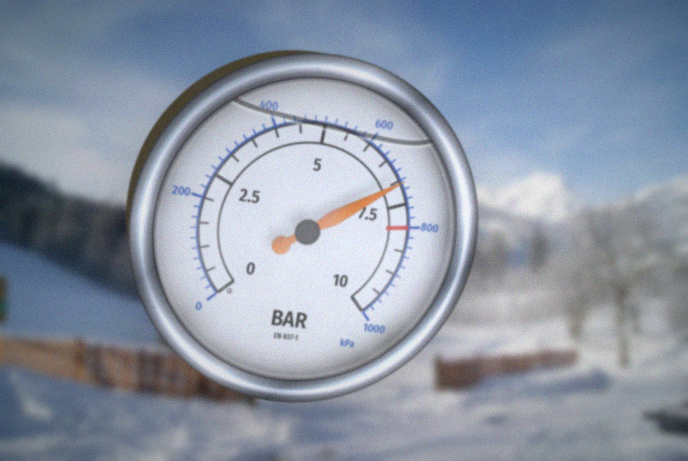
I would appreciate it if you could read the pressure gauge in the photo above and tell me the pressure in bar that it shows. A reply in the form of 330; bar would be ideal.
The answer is 7; bar
